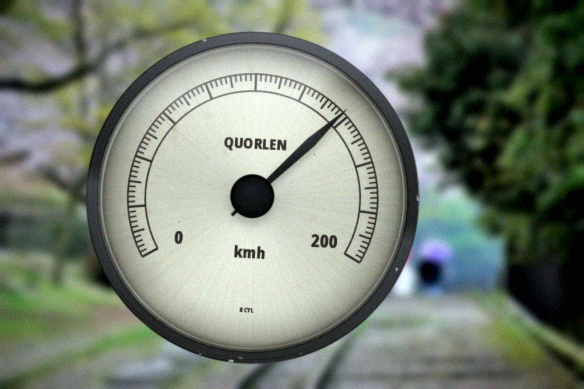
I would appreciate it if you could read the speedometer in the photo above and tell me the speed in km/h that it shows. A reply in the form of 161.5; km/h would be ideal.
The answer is 138; km/h
